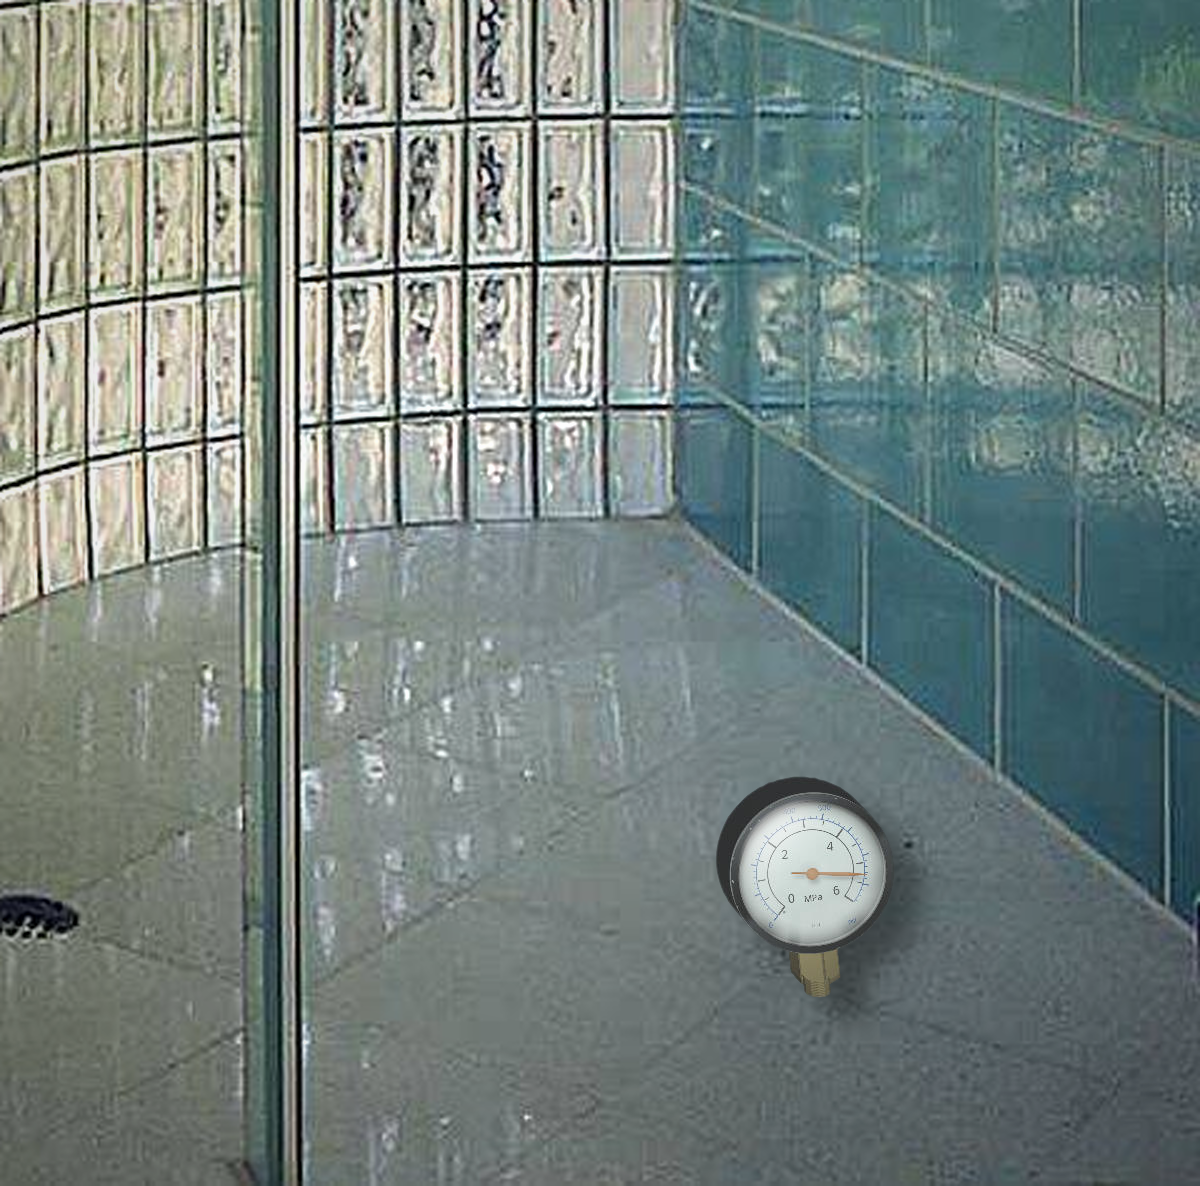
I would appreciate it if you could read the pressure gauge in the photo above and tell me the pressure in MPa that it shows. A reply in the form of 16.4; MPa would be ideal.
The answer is 5.25; MPa
